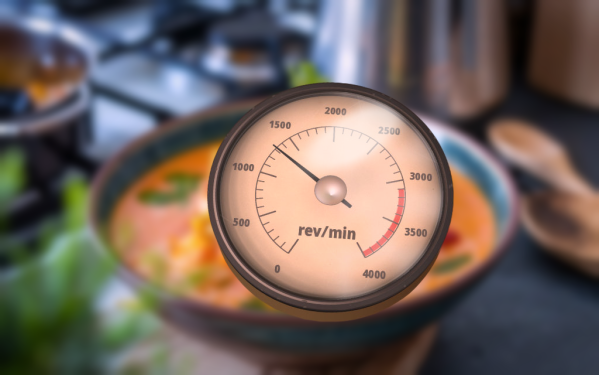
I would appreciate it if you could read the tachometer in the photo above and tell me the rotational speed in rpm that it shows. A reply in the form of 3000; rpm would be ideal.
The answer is 1300; rpm
